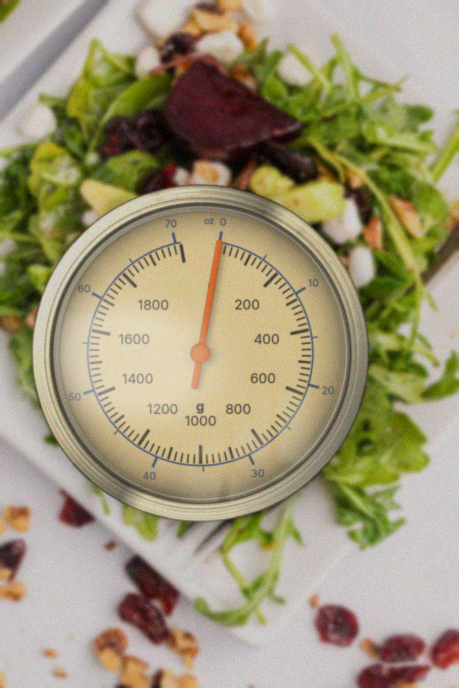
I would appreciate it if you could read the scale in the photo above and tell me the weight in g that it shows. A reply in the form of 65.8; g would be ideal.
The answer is 0; g
